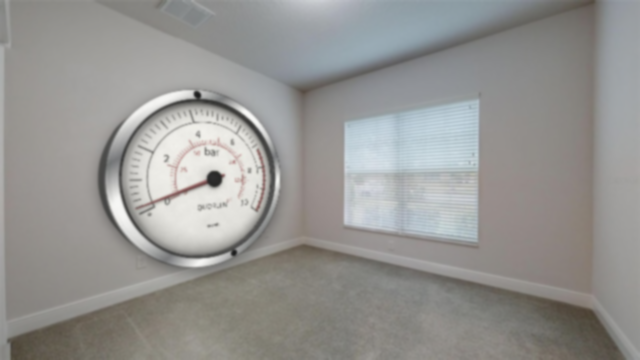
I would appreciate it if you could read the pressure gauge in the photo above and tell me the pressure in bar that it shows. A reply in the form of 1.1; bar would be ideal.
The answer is 0.2; bar
